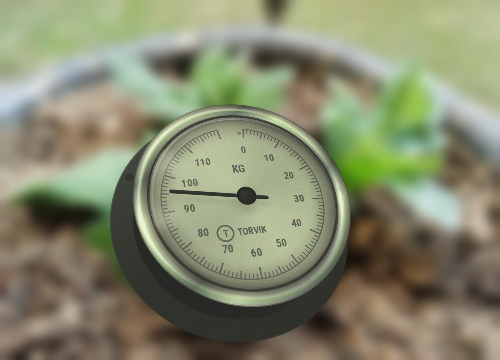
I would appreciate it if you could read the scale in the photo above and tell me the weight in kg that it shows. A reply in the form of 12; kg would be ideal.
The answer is 95; kg
